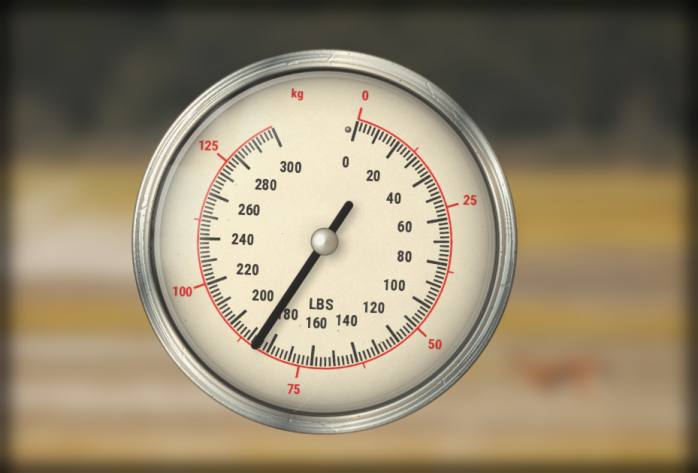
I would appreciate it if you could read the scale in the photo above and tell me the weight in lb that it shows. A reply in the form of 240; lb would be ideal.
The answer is 186; lb
